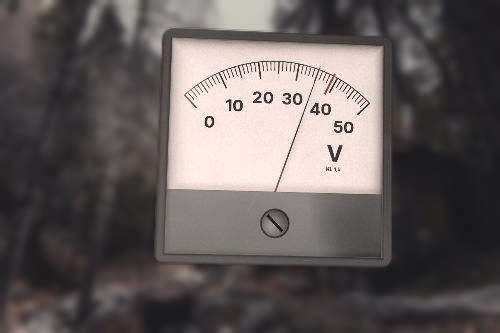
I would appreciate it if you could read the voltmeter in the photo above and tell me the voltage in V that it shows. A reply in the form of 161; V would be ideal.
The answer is 35; V
